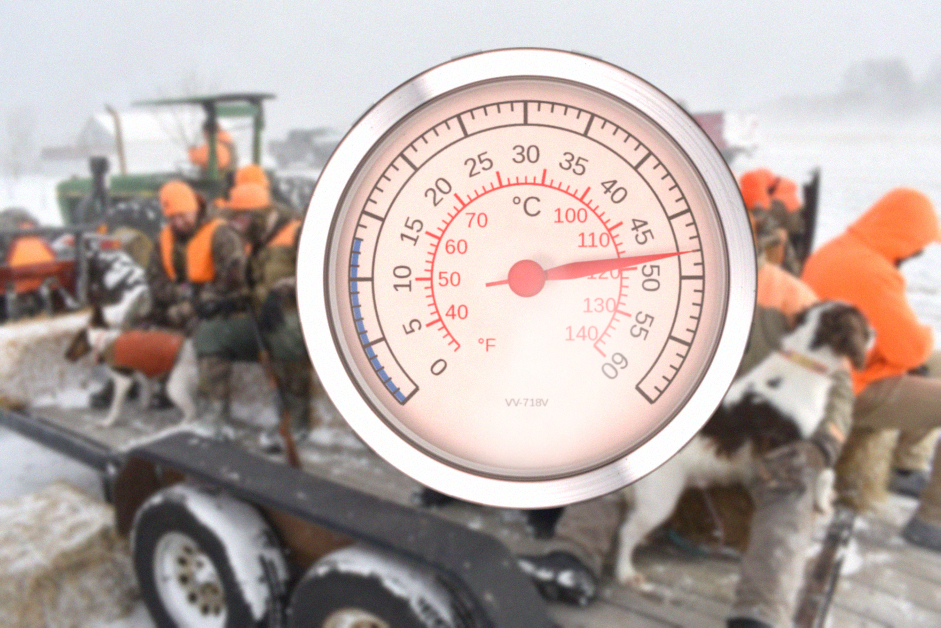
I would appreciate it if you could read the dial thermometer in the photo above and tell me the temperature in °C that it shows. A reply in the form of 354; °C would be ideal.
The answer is 48; °C
